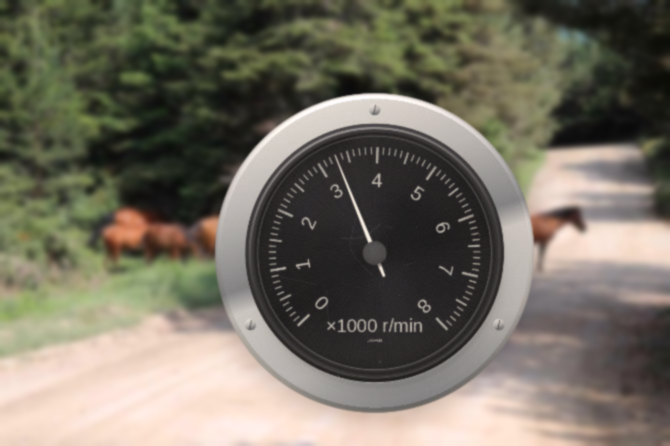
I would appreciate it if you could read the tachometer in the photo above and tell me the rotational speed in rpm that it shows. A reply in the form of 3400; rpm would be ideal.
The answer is 3300; rpm
